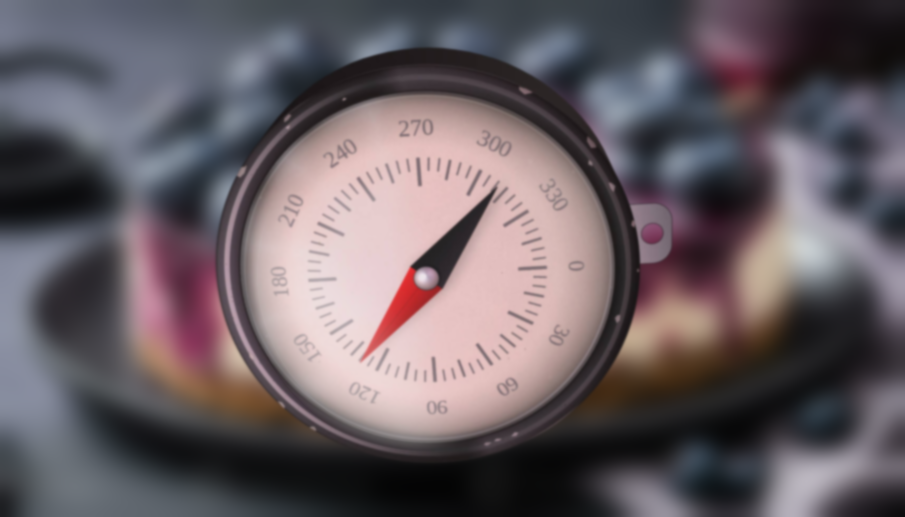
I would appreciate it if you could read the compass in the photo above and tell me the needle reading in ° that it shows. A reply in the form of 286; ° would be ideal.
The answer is 130; °
